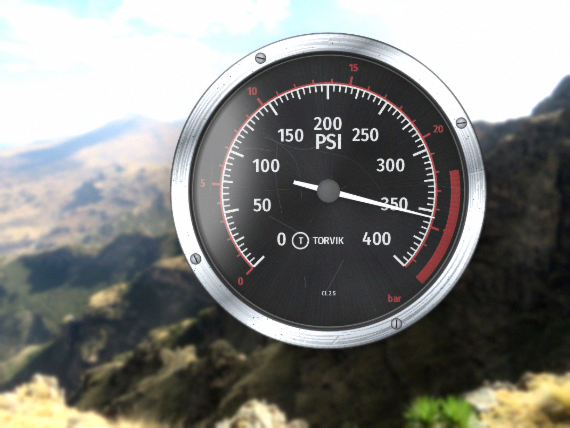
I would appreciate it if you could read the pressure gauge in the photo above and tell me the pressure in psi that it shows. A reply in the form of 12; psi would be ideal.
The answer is 355; psi
